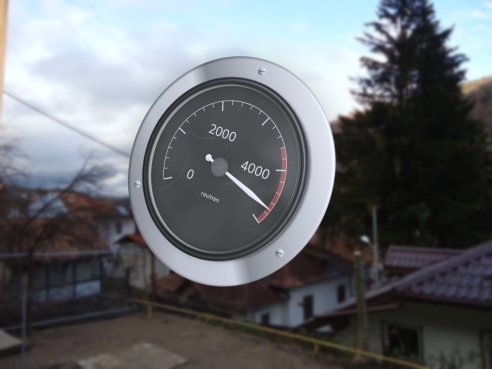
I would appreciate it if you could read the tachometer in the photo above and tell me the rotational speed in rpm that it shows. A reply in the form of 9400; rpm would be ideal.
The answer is 4700; rpm
